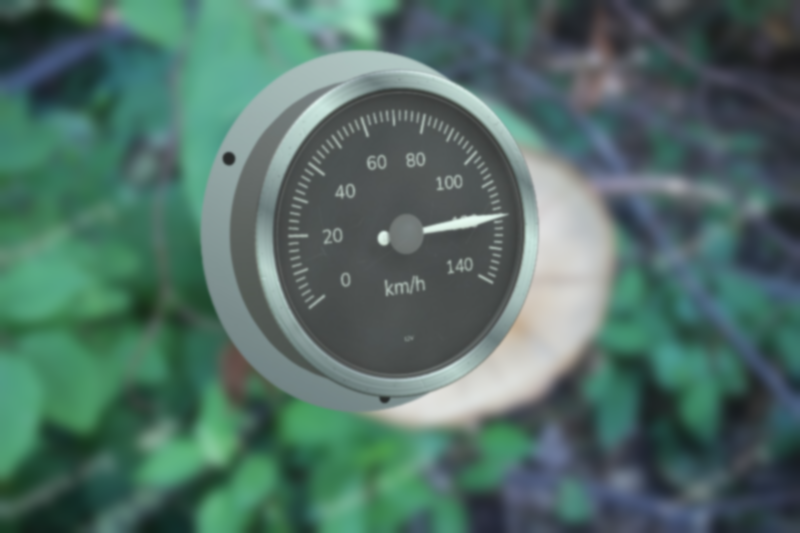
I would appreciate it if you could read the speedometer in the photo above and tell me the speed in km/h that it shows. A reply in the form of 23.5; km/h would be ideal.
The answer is 120; km/h
